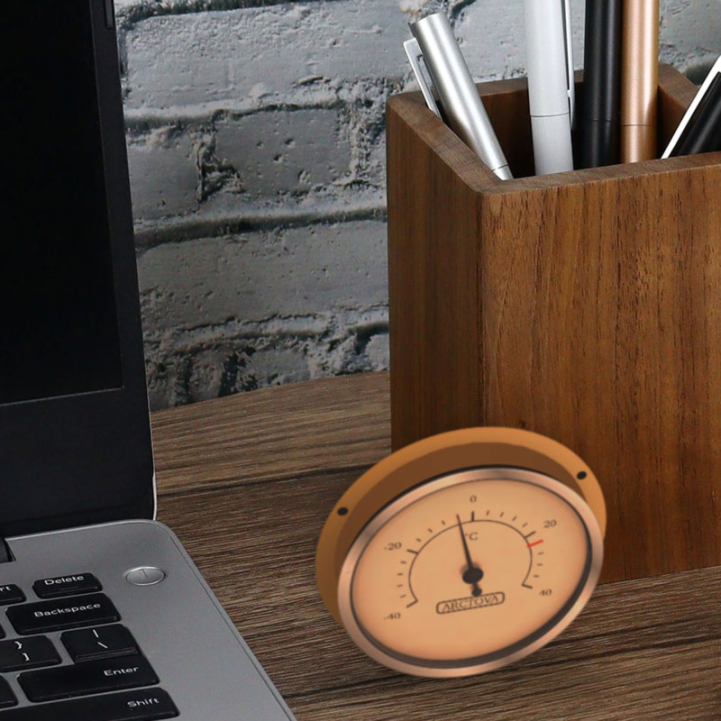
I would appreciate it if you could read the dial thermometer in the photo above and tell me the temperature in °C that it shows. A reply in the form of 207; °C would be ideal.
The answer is -4; °C
